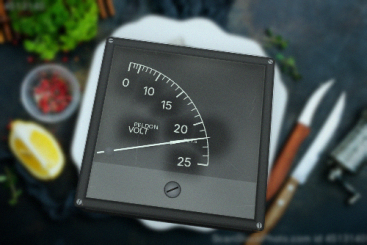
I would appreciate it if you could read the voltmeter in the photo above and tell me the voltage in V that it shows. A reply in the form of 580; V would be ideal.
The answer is 22; V
